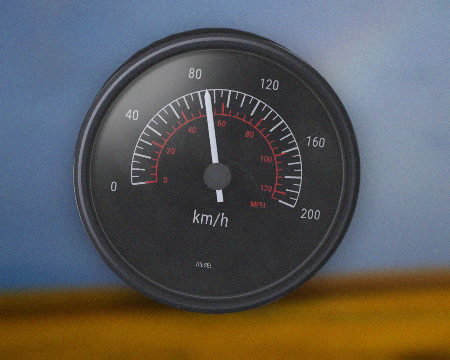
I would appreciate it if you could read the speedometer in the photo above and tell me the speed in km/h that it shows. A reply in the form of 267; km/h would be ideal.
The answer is 85; km/h
